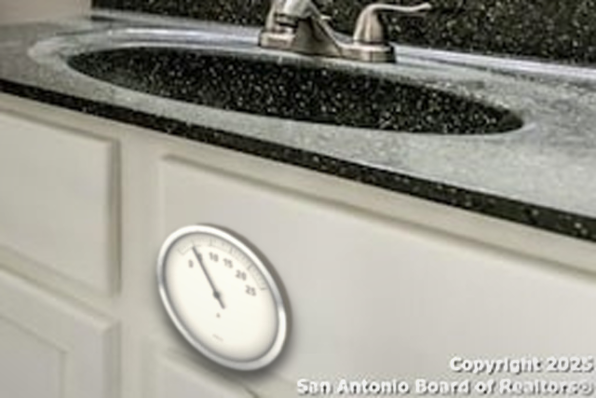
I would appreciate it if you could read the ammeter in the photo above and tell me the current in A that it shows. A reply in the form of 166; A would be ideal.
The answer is 5; A
